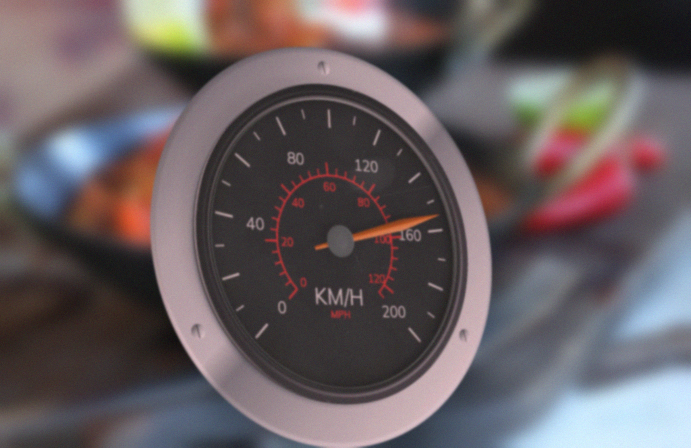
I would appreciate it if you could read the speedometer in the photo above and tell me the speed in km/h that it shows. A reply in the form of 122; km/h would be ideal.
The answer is 155; km/h
